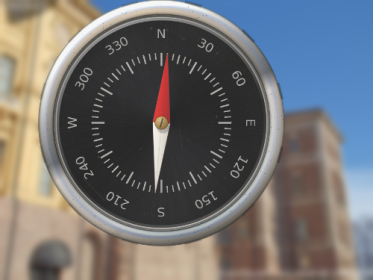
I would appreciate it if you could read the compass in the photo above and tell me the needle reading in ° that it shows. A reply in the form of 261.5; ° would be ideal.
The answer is 5; °
